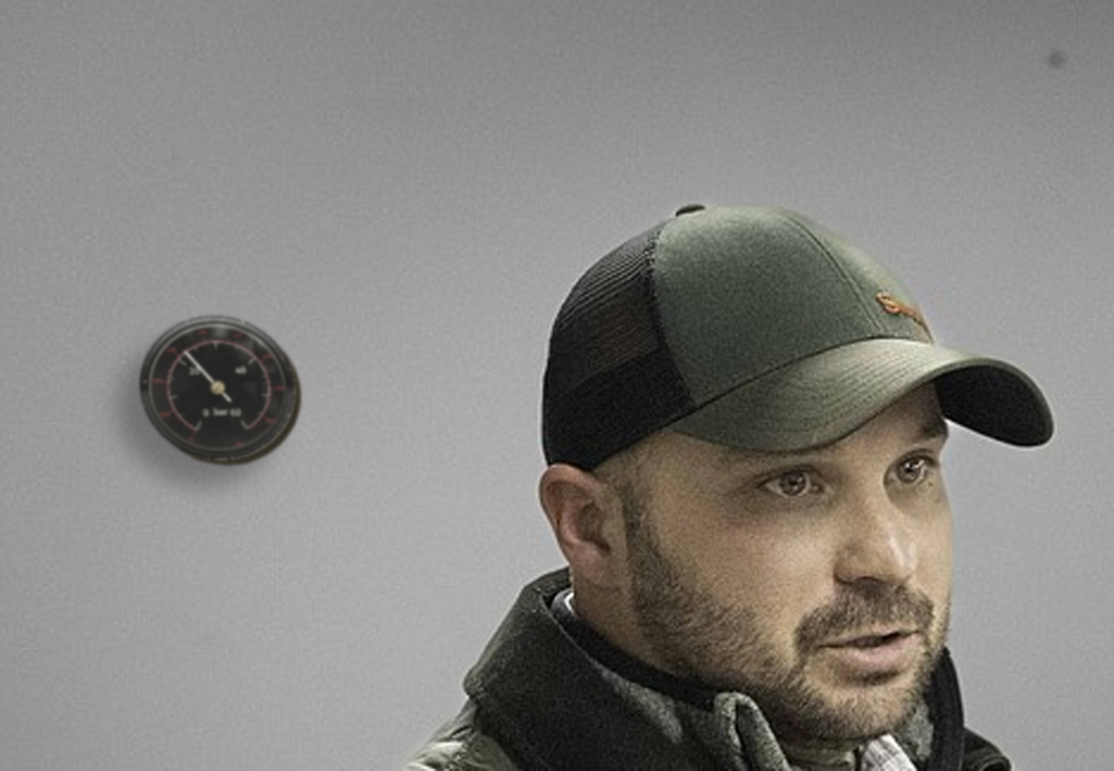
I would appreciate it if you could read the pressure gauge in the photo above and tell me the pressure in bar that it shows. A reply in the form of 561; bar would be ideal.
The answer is 22.5; bar
